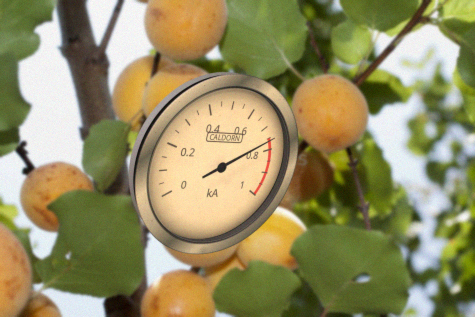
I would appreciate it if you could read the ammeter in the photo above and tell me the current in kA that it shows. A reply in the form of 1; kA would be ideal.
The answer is 0.75; kA
